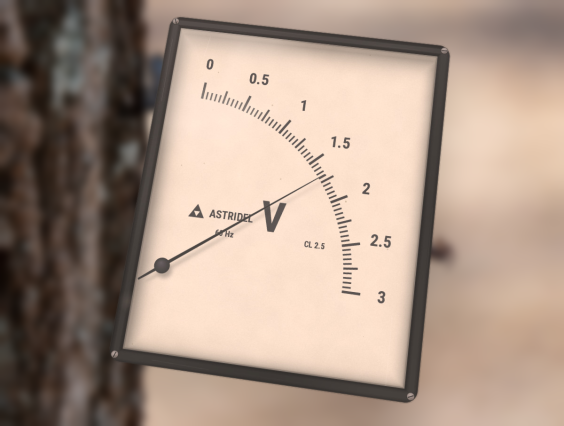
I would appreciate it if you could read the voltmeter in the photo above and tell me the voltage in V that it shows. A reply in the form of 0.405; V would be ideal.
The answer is 1.7; V
